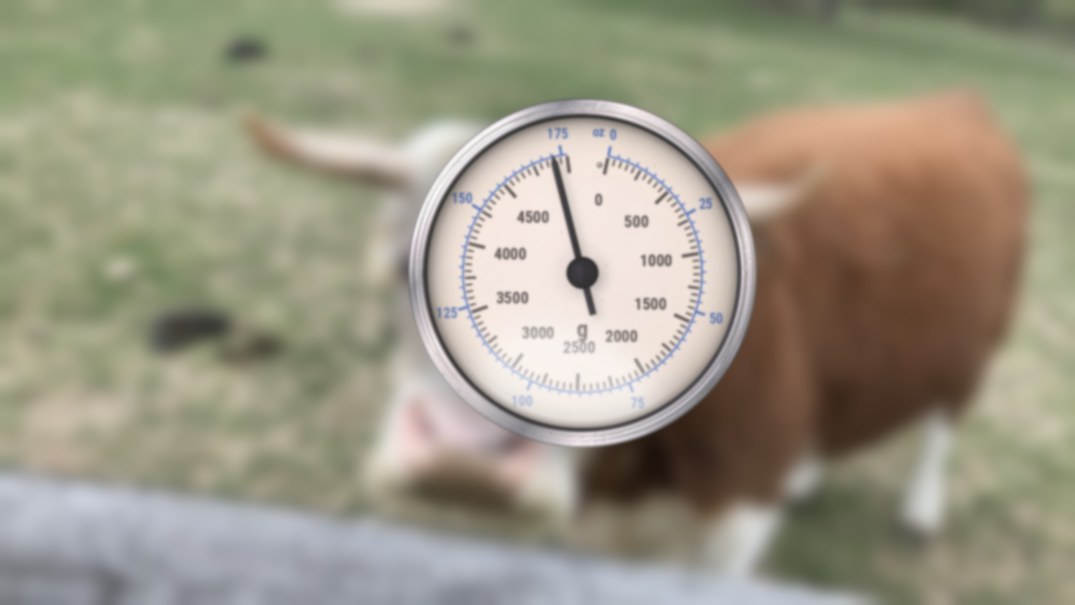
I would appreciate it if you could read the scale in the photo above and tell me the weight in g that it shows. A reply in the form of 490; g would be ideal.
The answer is 4900; g
